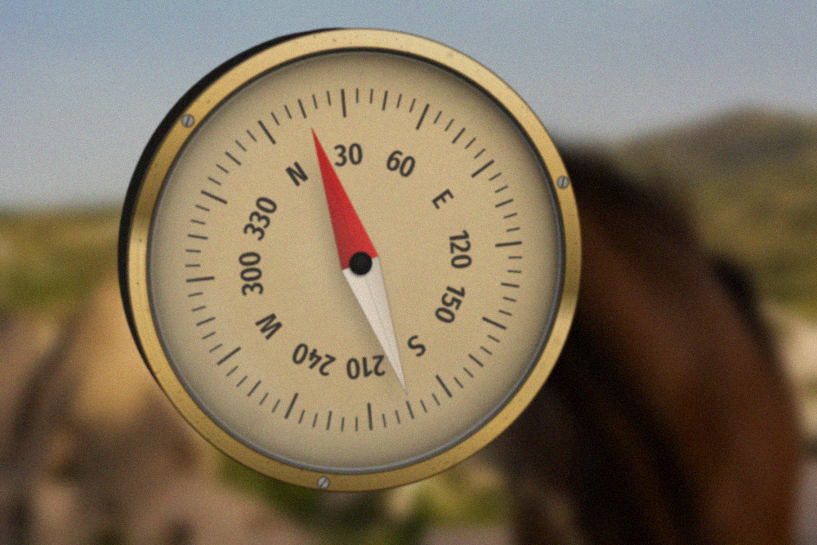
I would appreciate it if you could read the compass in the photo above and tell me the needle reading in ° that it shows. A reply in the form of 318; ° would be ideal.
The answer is 15; °
